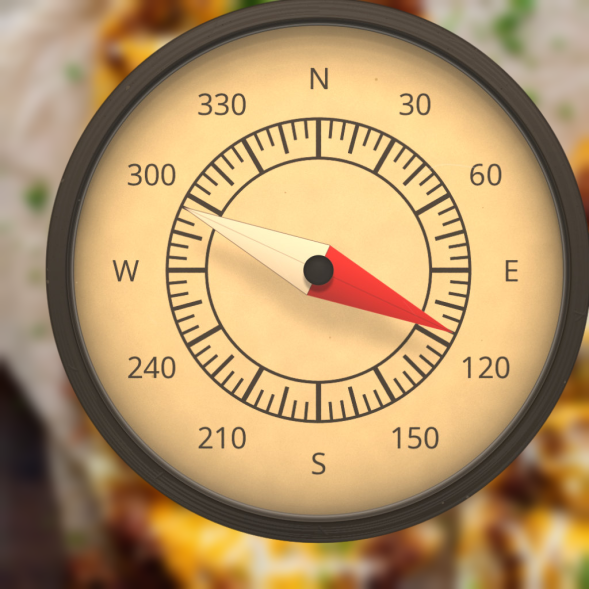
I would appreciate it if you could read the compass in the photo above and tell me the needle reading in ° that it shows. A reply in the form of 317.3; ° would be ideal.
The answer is 115; °
